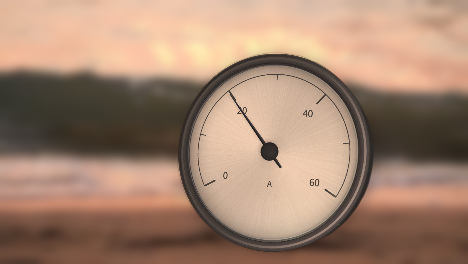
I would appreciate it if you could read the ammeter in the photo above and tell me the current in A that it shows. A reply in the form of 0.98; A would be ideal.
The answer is 20; A
